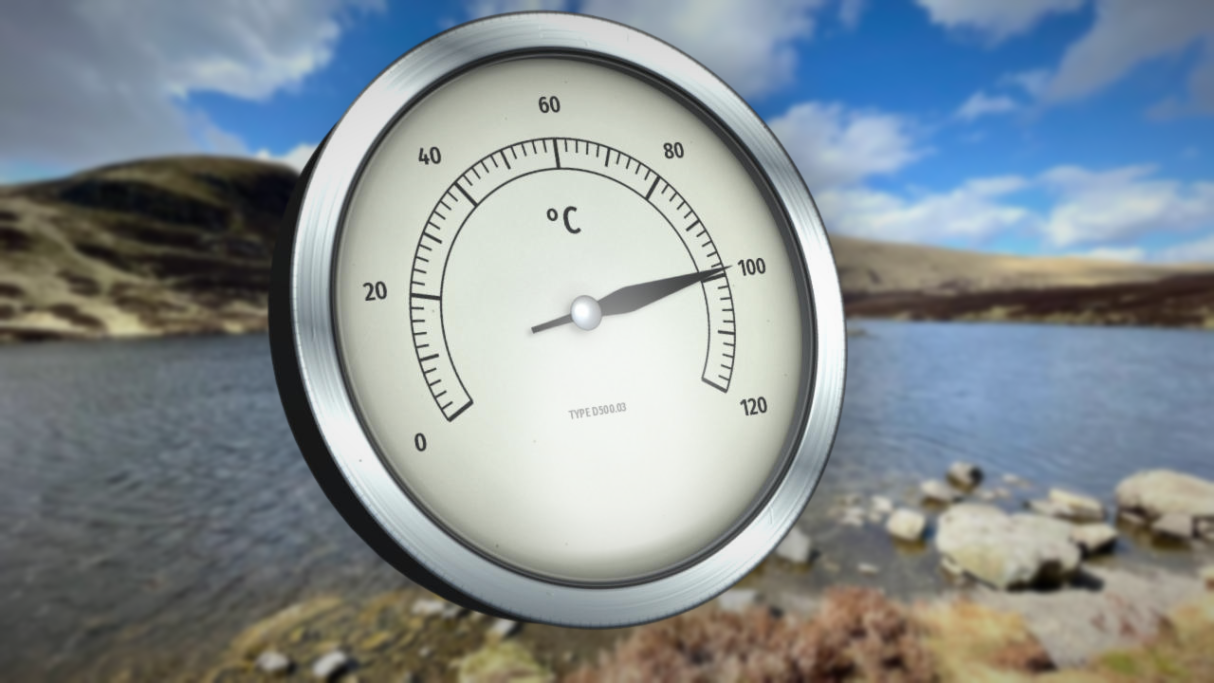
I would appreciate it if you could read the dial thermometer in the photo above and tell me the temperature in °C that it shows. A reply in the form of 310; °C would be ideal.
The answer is 99; °C
